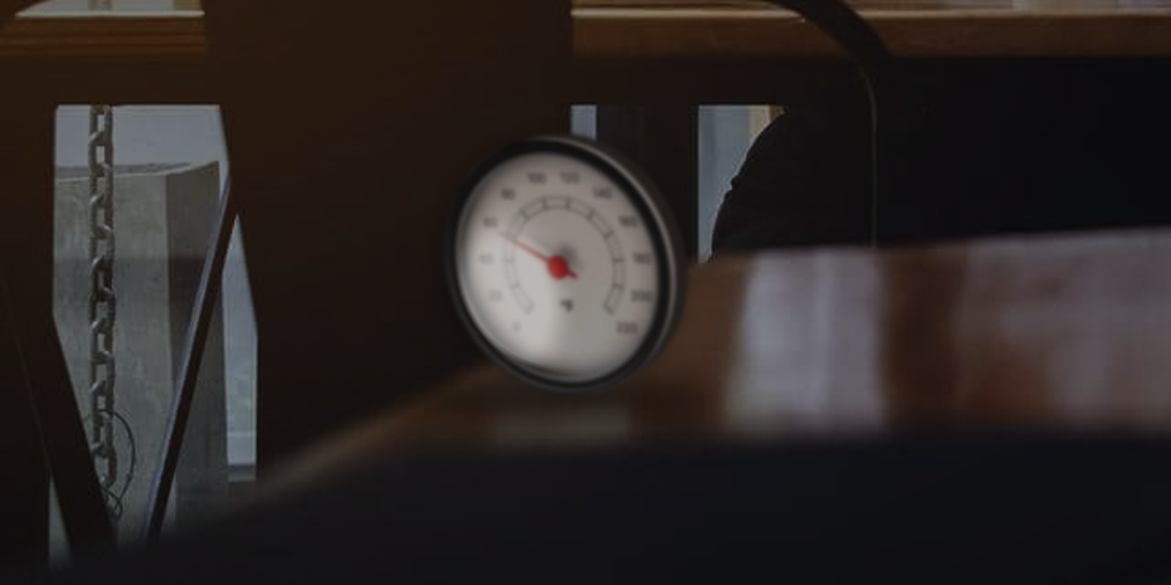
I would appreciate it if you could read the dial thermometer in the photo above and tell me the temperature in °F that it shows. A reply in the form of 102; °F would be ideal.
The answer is 60; °F
